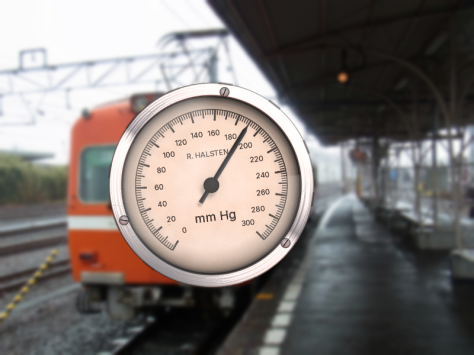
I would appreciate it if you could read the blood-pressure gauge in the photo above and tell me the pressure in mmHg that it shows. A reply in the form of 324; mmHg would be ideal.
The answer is 190; mmHg
